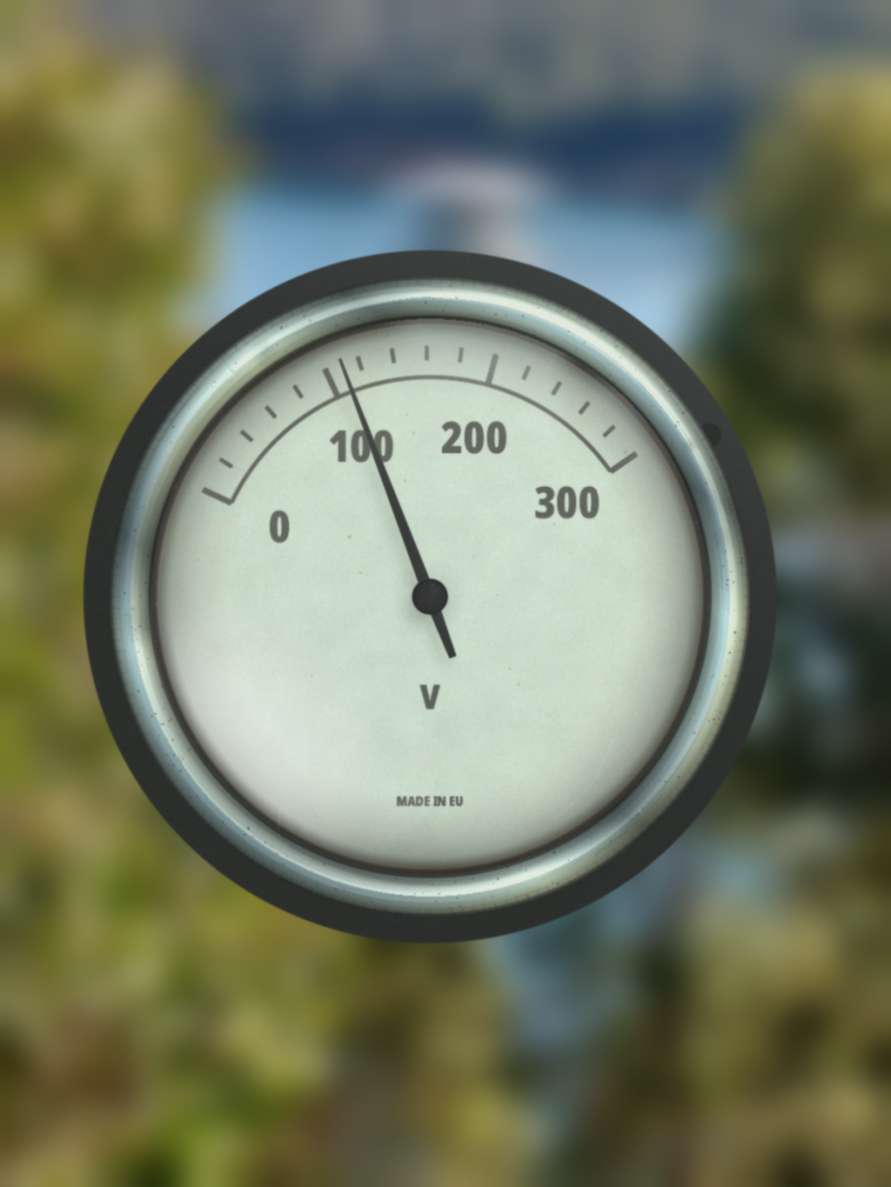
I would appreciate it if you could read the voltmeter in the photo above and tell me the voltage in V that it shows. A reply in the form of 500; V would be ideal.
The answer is 110; V
